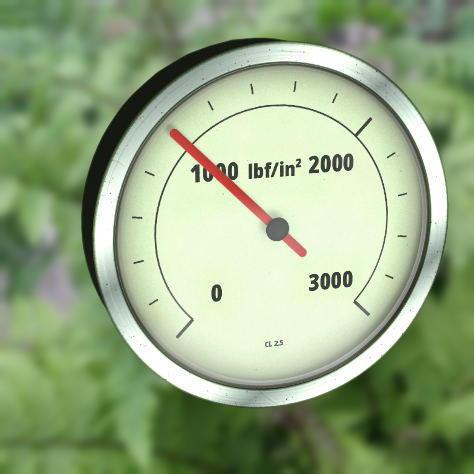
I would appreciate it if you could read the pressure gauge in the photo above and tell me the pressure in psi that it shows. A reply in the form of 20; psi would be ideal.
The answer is 1000; psi
